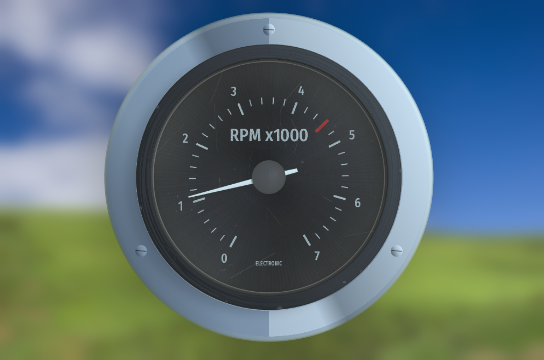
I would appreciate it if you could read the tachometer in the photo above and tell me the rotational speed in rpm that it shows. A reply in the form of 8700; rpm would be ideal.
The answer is 1100; rpm
